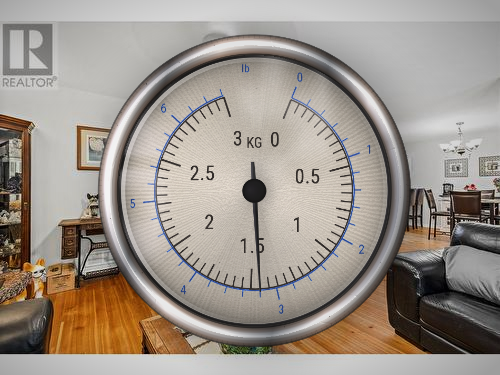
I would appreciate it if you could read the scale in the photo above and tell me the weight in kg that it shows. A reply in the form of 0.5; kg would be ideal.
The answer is 1.45; kg
